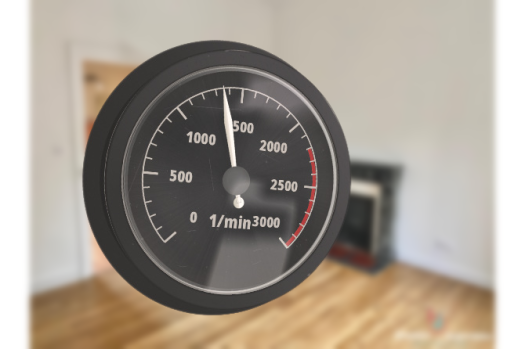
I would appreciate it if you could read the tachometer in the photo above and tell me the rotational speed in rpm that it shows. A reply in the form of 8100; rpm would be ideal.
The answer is 1350; rpm
